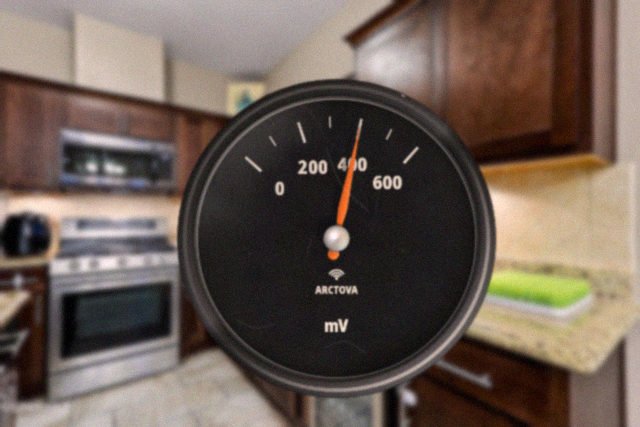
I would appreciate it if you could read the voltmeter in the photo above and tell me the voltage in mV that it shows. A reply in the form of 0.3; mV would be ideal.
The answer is 400; mV
